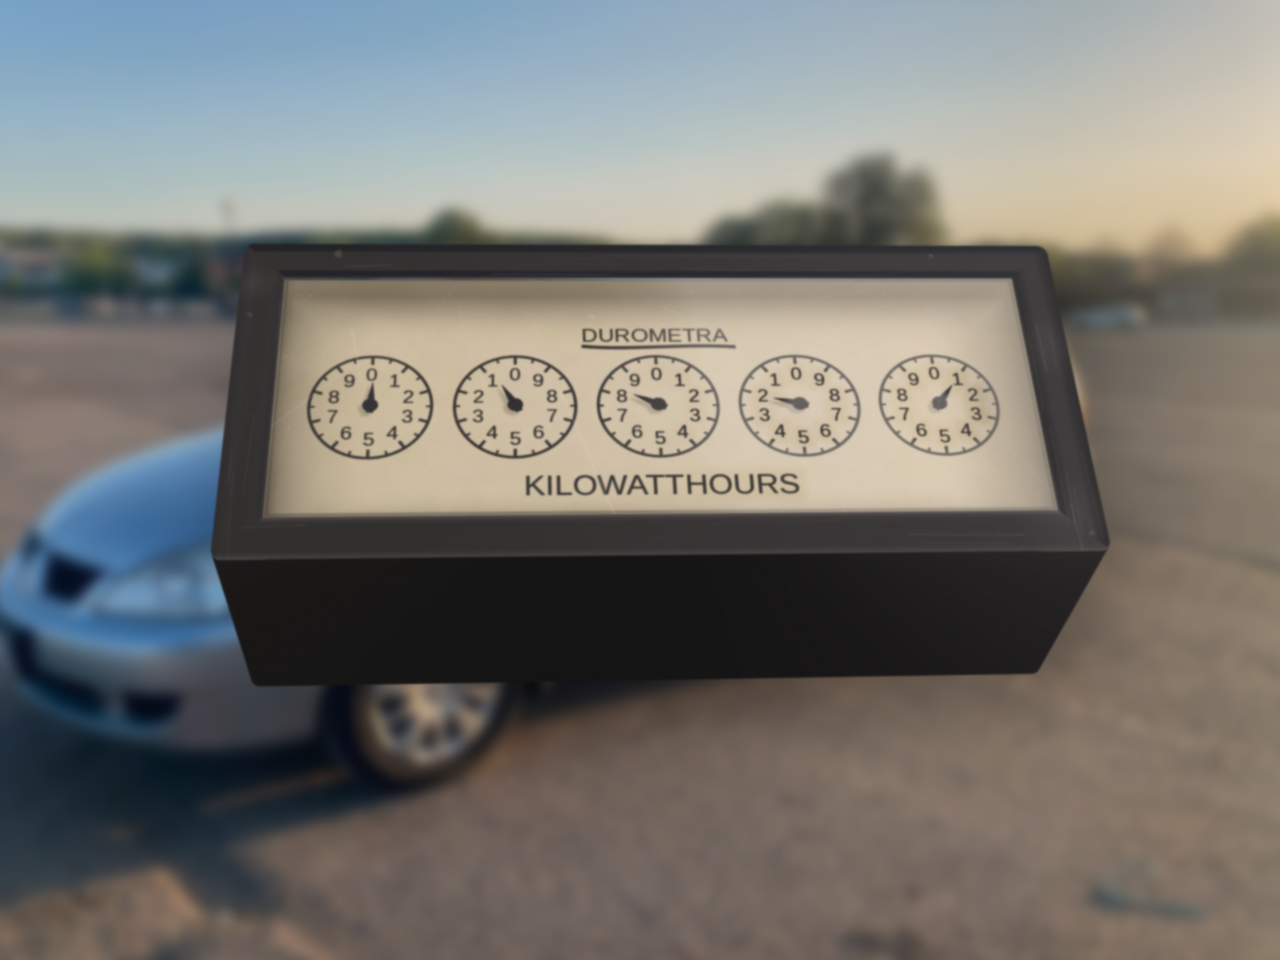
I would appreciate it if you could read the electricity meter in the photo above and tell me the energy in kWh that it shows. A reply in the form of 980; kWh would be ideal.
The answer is 821; kWh
